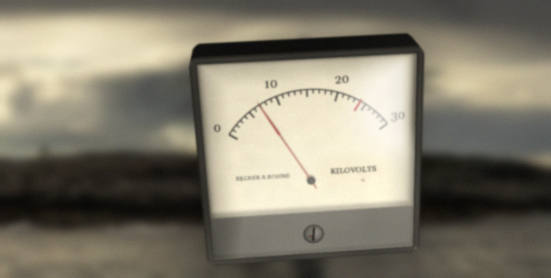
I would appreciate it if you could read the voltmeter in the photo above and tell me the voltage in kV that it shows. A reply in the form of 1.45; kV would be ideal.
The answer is 7; kV
